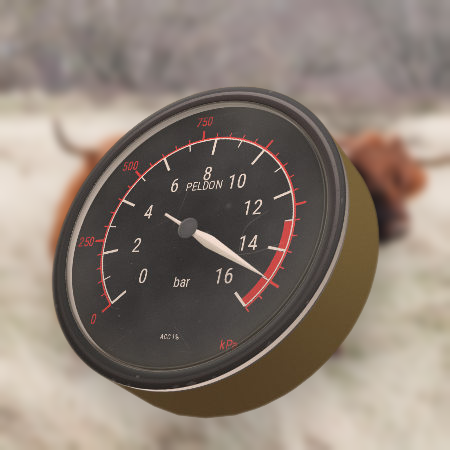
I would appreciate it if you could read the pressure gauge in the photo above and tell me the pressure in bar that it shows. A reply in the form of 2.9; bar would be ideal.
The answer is 15; bar
